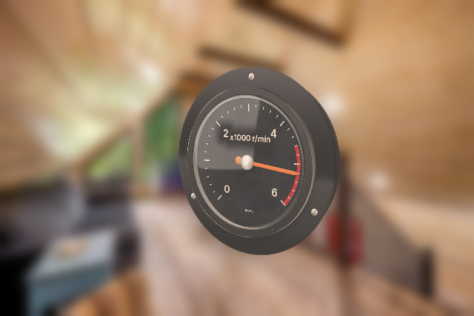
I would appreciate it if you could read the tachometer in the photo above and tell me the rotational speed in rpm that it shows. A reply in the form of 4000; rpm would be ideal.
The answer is 5200; rpm
